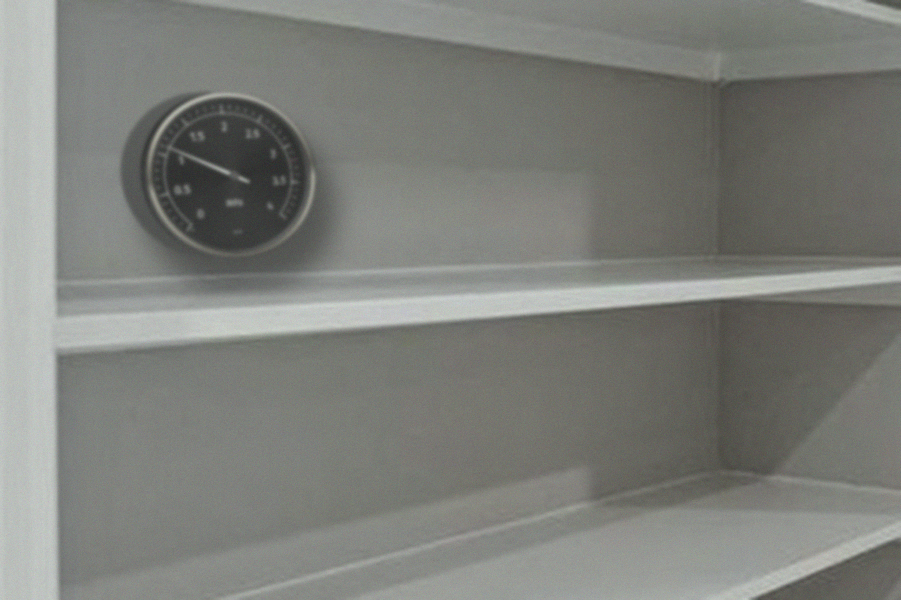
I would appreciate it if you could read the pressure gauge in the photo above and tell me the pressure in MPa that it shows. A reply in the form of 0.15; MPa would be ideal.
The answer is 1.1; MPa
